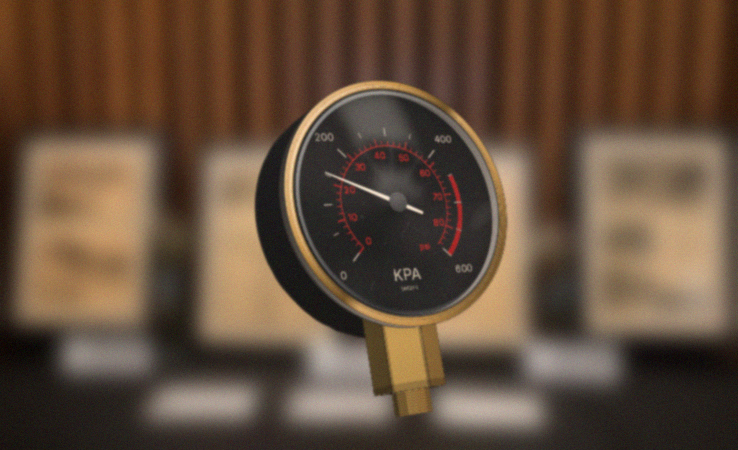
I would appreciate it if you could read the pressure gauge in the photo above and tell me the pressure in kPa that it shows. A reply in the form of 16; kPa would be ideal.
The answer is 150; kPa
